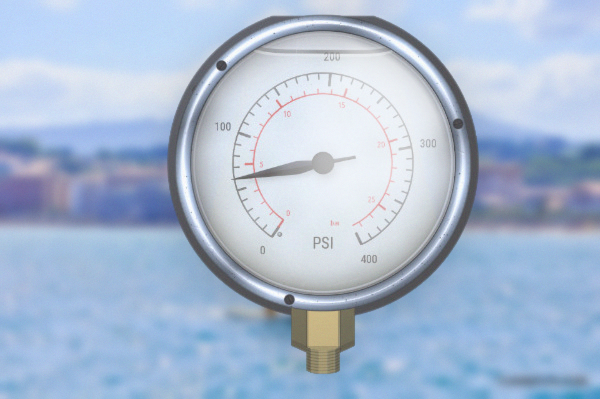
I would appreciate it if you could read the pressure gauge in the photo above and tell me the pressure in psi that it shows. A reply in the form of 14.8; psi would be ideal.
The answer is 60; psi
